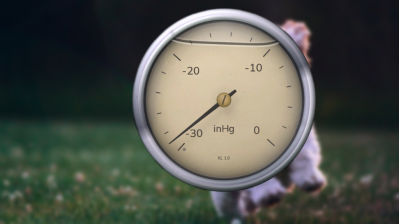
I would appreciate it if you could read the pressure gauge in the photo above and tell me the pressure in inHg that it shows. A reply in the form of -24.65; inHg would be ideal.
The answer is -29; inHg
